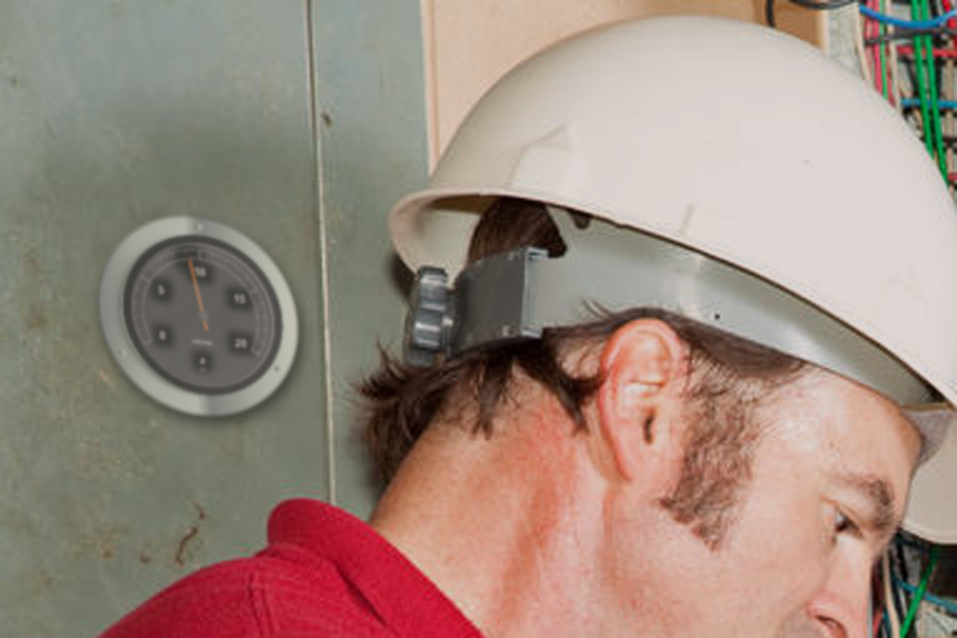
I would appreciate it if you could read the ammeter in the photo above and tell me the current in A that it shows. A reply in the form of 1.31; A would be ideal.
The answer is 9; A
